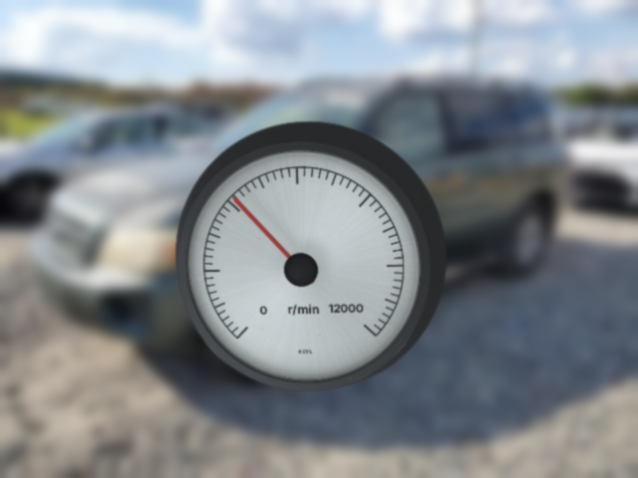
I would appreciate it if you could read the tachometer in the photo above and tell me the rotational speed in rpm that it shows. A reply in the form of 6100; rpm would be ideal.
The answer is 4200; rpm
